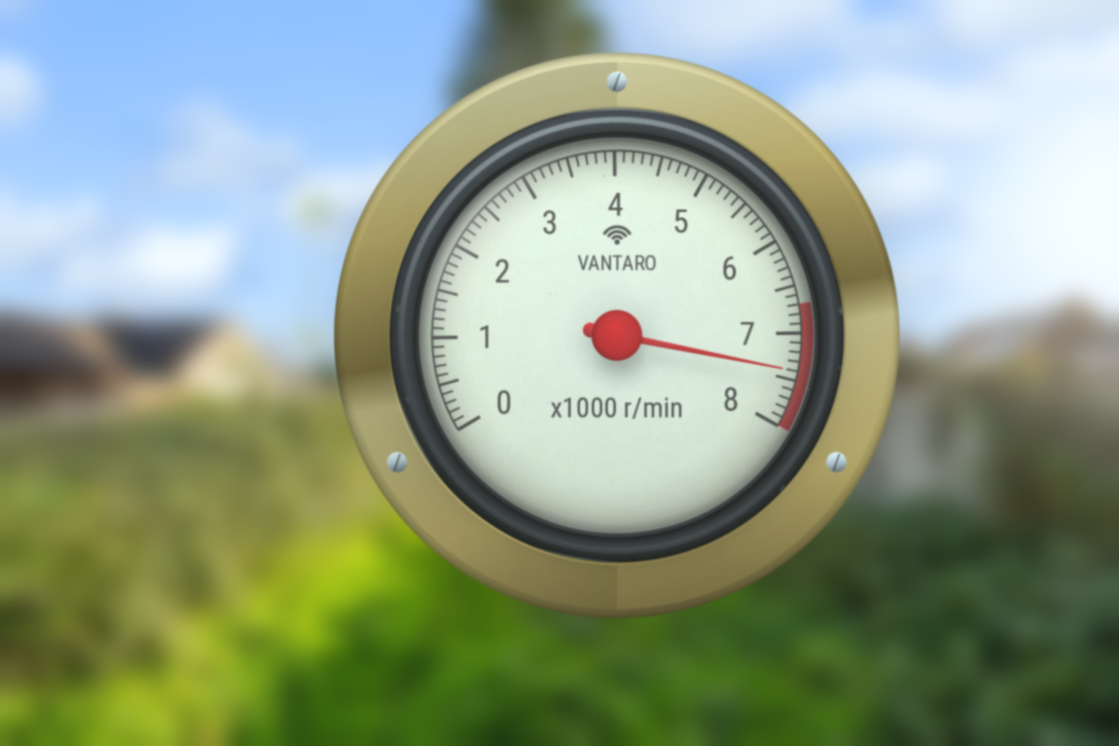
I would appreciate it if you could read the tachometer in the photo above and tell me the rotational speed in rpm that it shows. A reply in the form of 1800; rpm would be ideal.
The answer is 7400; rpm
